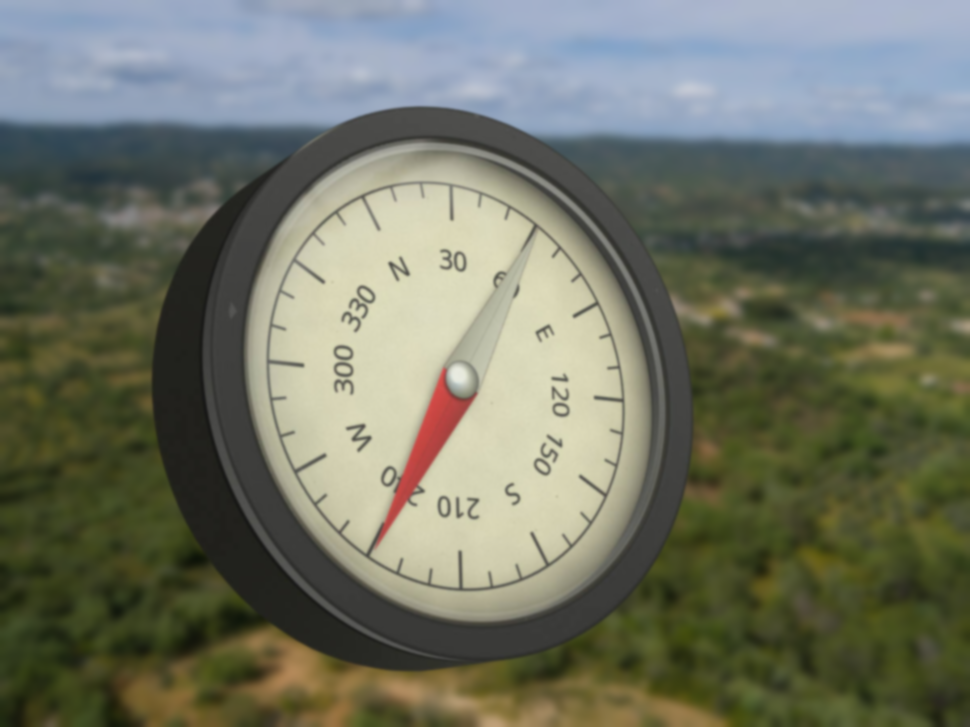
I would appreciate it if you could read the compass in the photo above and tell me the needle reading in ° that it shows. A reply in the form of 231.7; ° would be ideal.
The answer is 240; °
